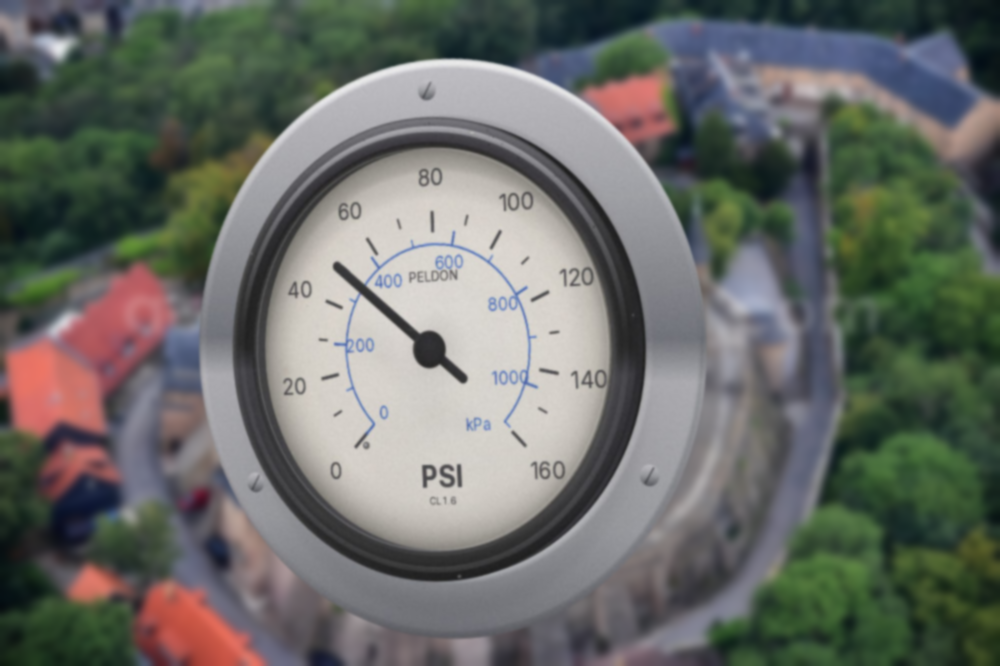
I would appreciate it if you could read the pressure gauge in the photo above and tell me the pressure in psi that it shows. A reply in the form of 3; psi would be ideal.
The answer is 50; psi
